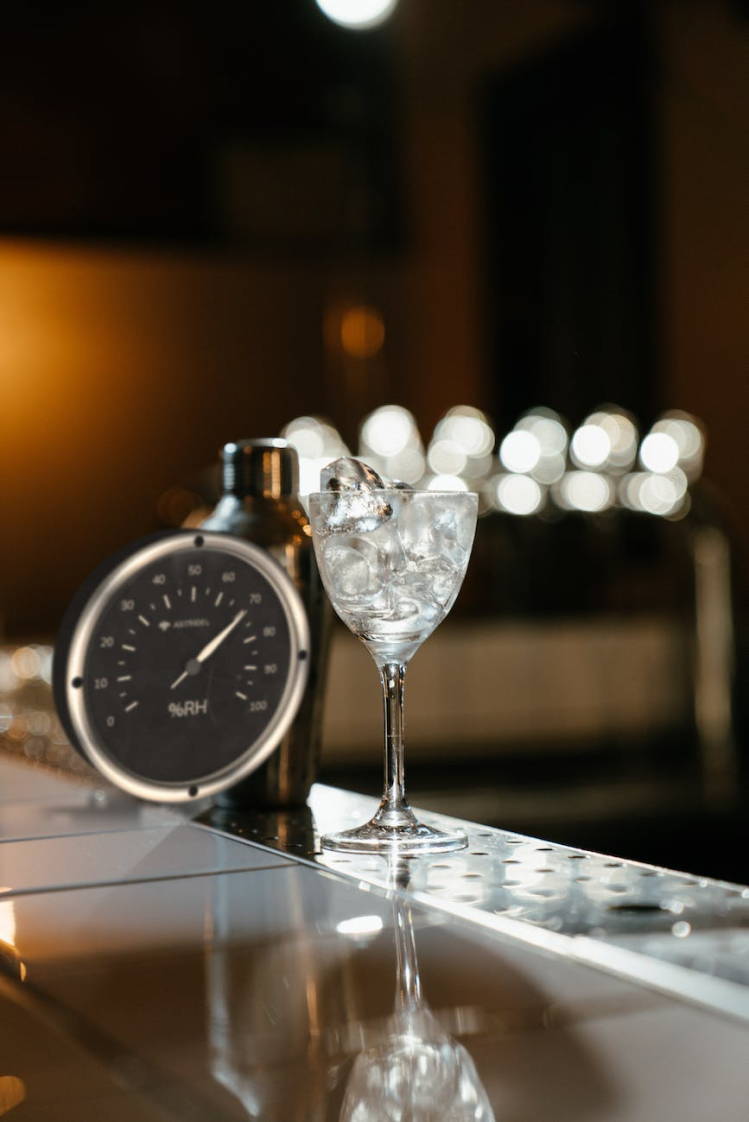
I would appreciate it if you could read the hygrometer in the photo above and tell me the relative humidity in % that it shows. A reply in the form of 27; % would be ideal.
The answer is 70; %
